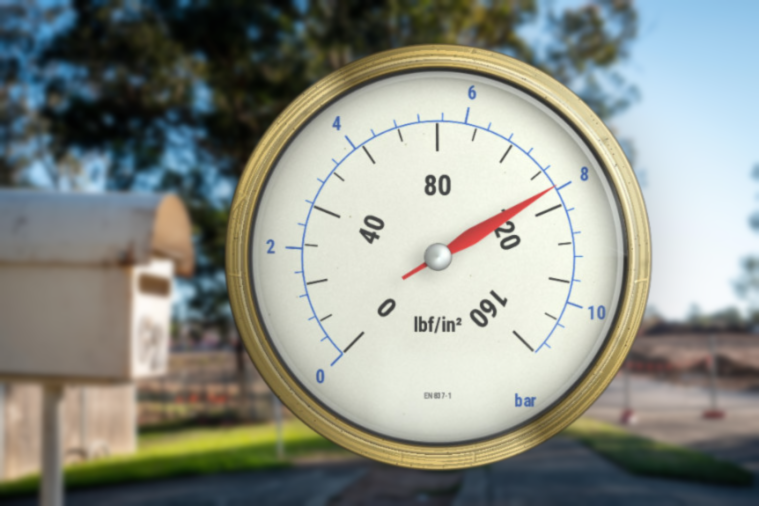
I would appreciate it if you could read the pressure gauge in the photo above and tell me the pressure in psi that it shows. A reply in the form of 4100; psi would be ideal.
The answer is 115; psi
